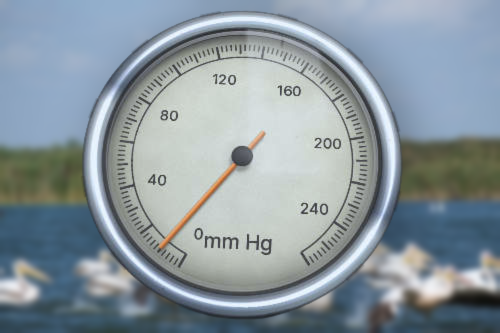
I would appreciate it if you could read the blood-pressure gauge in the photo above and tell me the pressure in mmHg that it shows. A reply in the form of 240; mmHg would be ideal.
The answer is 10; mmHg
